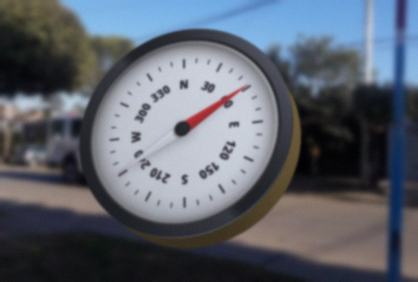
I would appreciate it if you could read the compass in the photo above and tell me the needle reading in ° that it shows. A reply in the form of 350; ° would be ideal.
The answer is 60; °
